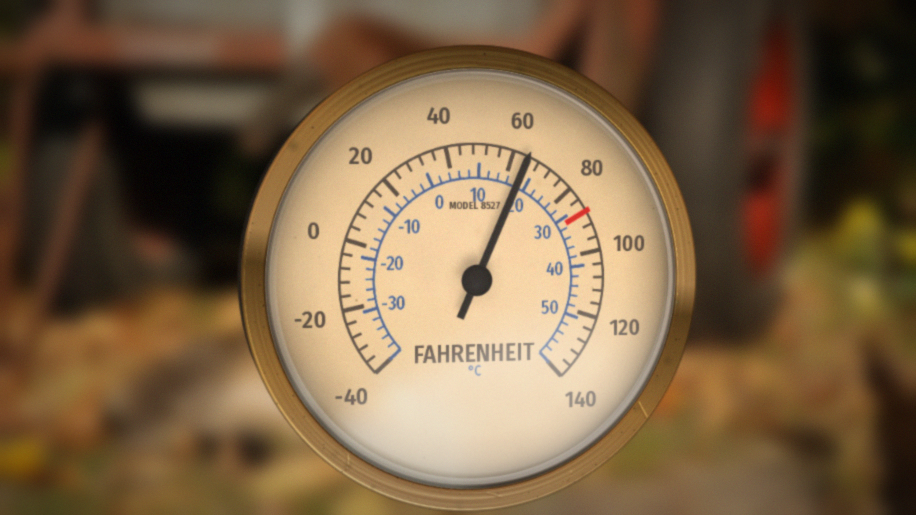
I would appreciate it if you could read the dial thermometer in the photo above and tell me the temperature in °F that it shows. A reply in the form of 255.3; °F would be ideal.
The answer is 64; °F
